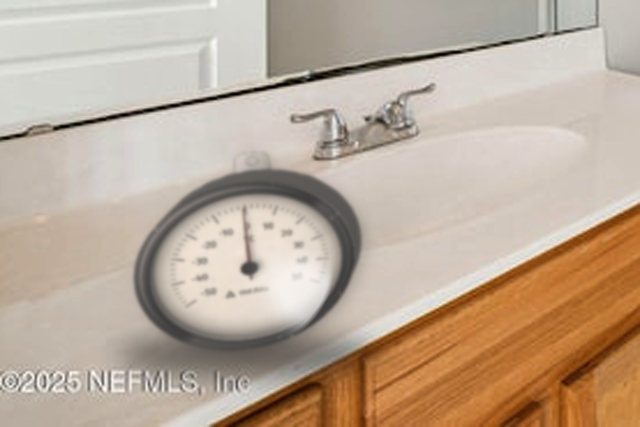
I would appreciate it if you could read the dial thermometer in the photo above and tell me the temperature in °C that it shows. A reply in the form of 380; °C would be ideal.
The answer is 0; °C
